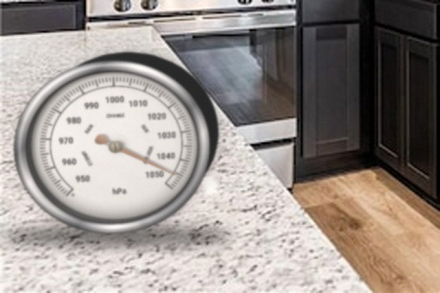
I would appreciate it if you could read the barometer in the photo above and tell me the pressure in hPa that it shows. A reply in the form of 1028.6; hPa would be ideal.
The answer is 1045; hPa
